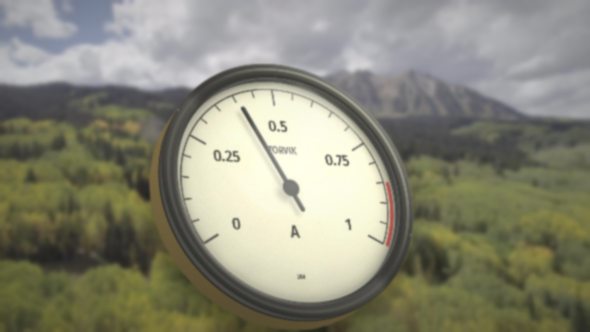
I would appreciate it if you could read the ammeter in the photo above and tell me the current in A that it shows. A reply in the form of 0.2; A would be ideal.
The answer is 0.4; A
